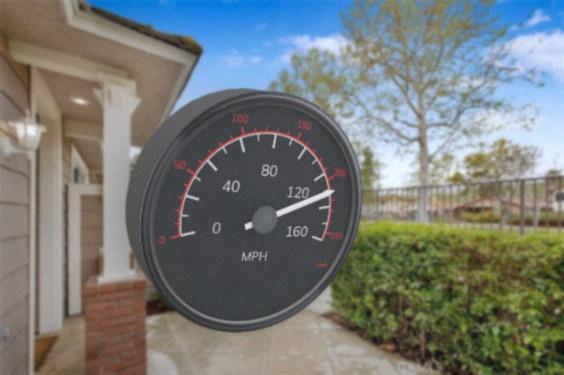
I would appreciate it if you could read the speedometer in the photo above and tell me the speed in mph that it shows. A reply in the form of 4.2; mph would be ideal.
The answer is 130; mph
